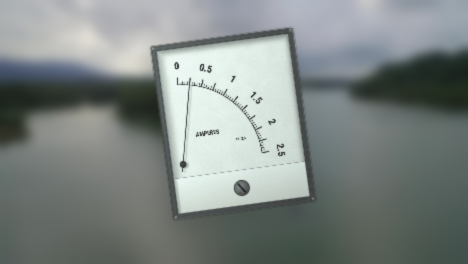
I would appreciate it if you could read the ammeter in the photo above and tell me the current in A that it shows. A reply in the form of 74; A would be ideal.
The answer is 0.25; A
